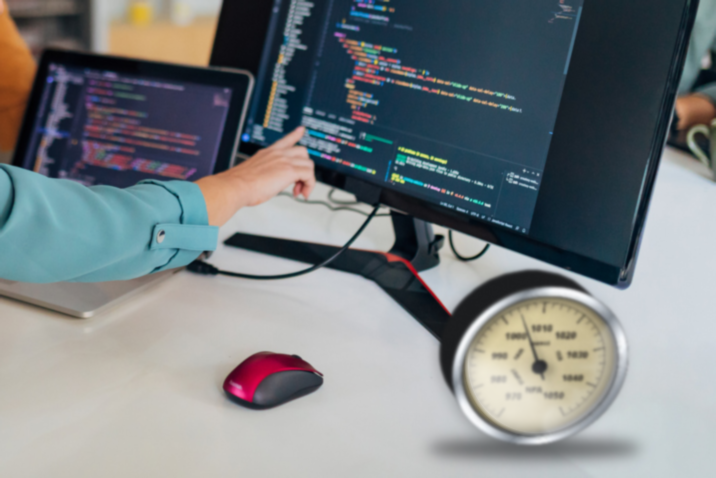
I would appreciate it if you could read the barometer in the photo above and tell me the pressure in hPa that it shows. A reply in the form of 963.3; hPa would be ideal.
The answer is 1004; hPa
